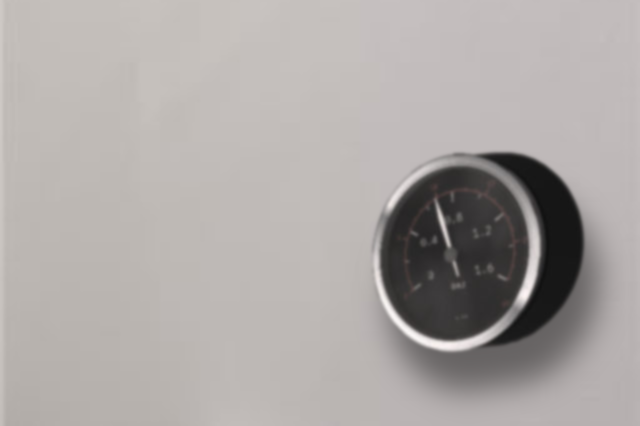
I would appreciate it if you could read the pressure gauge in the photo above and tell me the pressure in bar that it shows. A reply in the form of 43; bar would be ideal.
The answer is 0.7; bar
